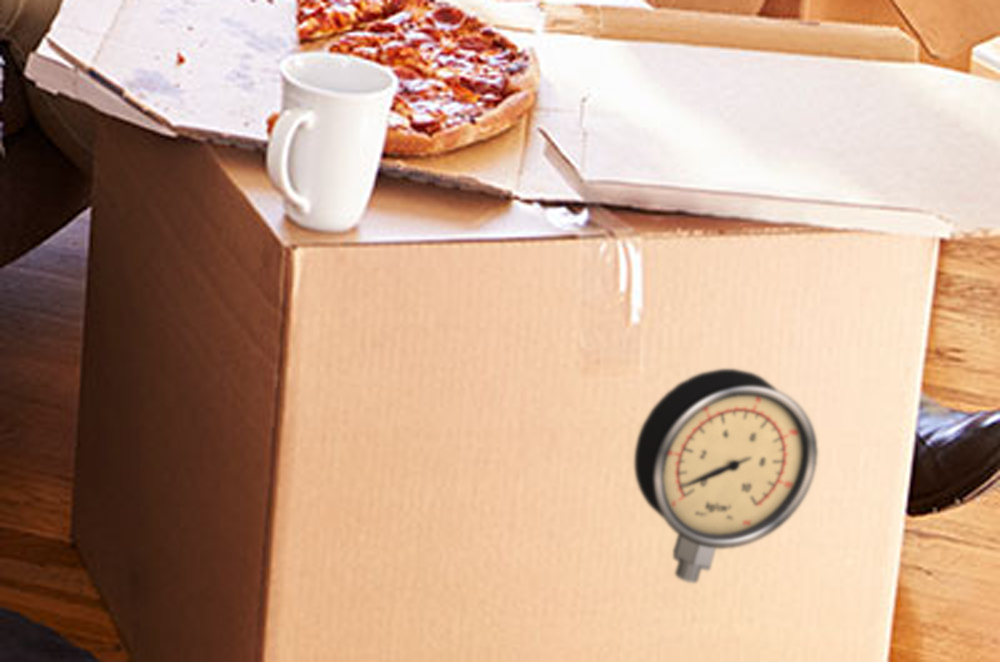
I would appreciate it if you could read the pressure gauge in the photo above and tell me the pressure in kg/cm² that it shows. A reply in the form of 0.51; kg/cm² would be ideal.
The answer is 0.5; kg/cm²
